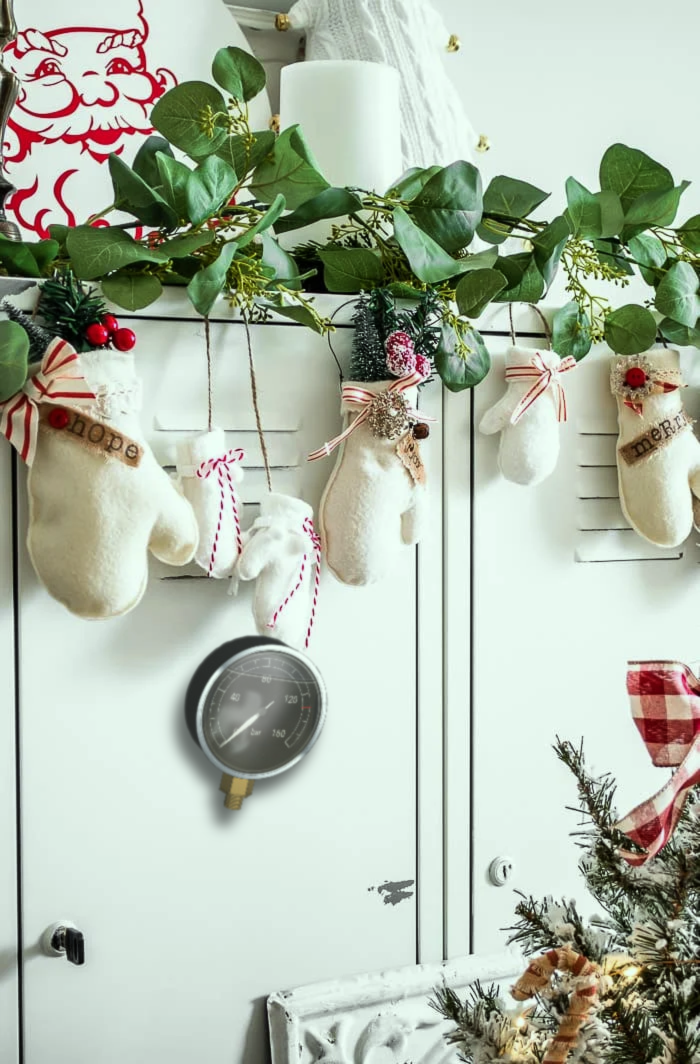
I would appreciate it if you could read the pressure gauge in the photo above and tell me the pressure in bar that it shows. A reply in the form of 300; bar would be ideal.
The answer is 0; bar
